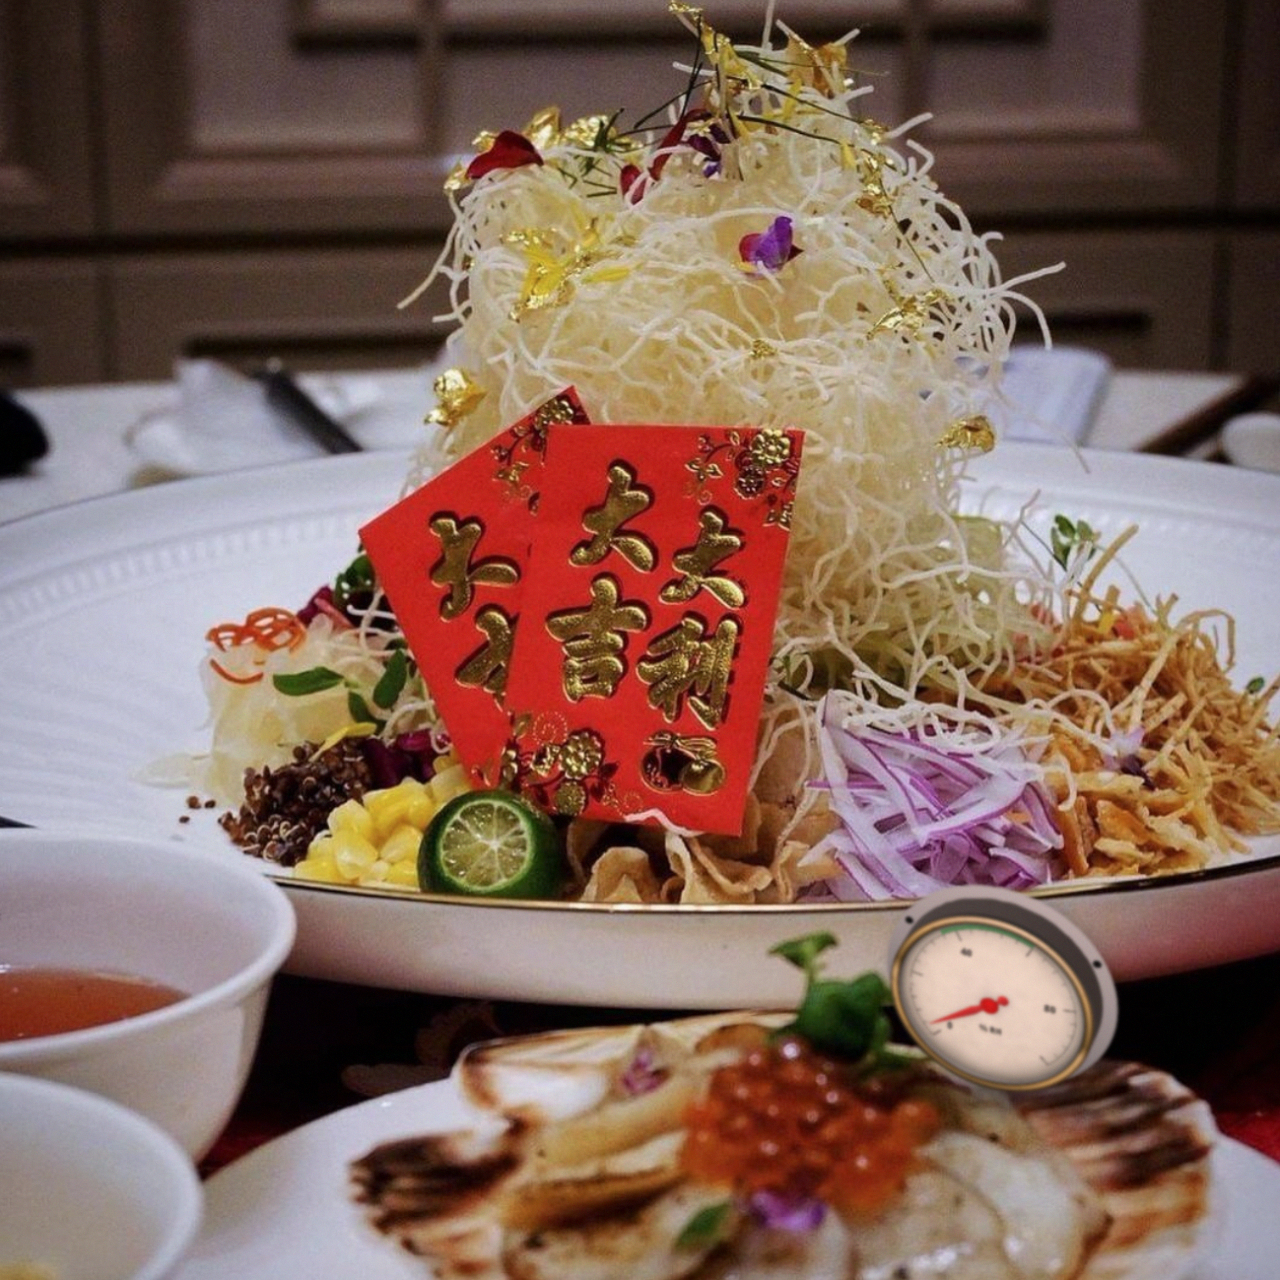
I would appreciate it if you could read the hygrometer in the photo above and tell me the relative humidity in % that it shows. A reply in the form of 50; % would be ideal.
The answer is 4; %
